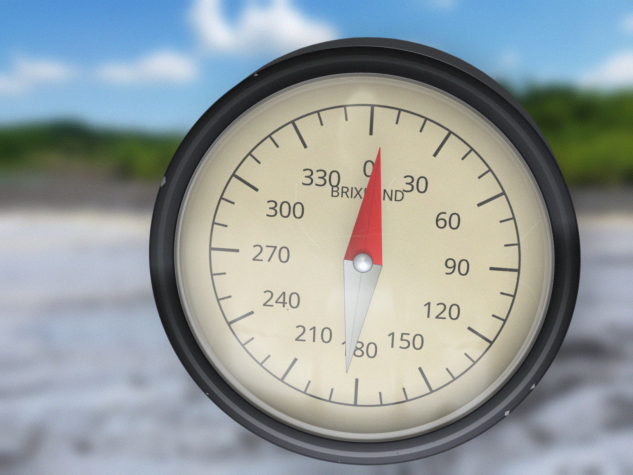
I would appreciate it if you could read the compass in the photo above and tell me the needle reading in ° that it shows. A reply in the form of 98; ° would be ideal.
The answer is 5; °
